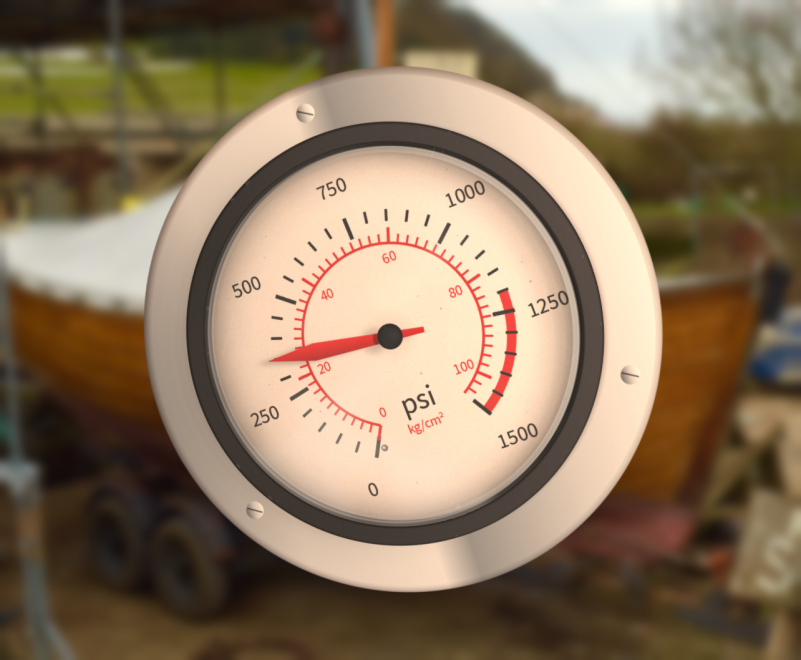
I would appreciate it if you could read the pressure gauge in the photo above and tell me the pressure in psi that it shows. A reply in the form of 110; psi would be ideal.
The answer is 350; psi
